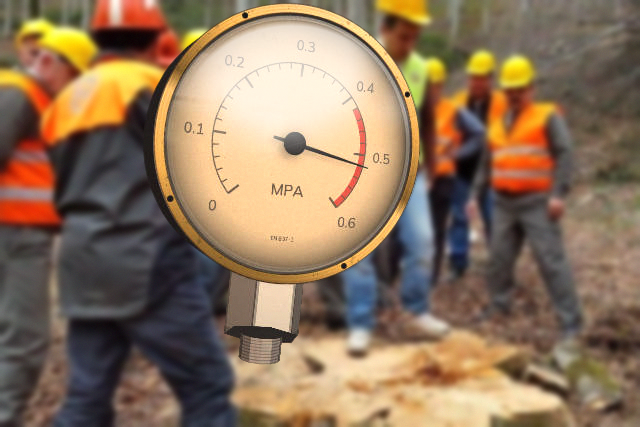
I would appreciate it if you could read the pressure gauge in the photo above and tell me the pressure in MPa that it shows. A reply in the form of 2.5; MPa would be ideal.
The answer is 0.52; MPa
